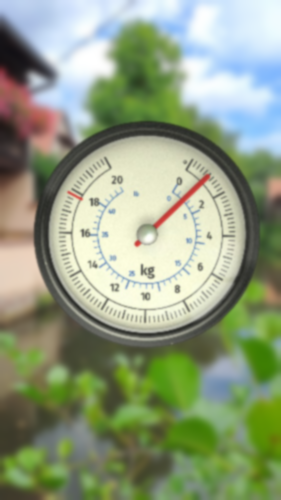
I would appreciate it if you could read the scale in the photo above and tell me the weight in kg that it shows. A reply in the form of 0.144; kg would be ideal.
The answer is 1; kg
